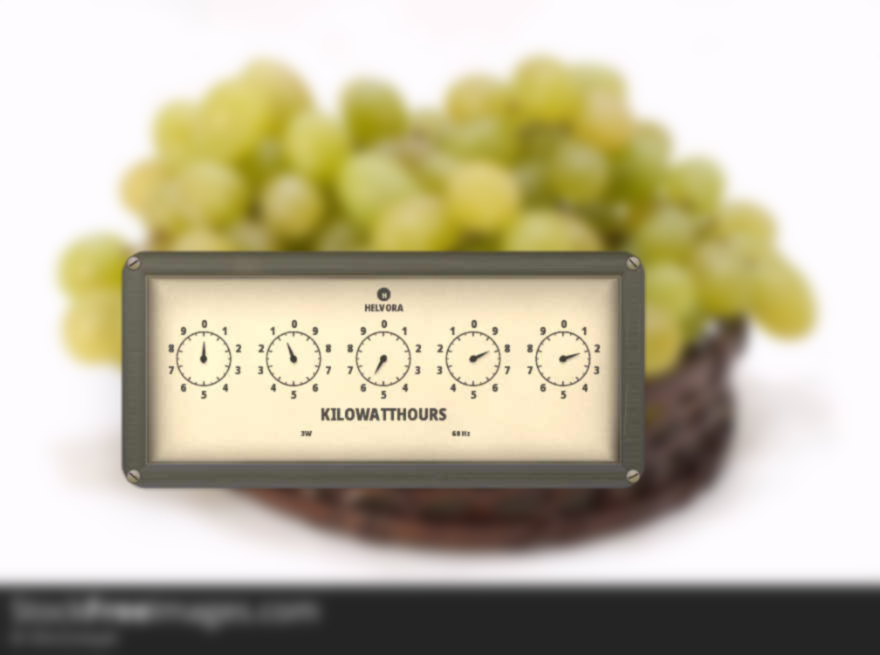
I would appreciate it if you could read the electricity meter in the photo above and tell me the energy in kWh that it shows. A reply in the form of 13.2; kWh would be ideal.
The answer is 582; kWh
